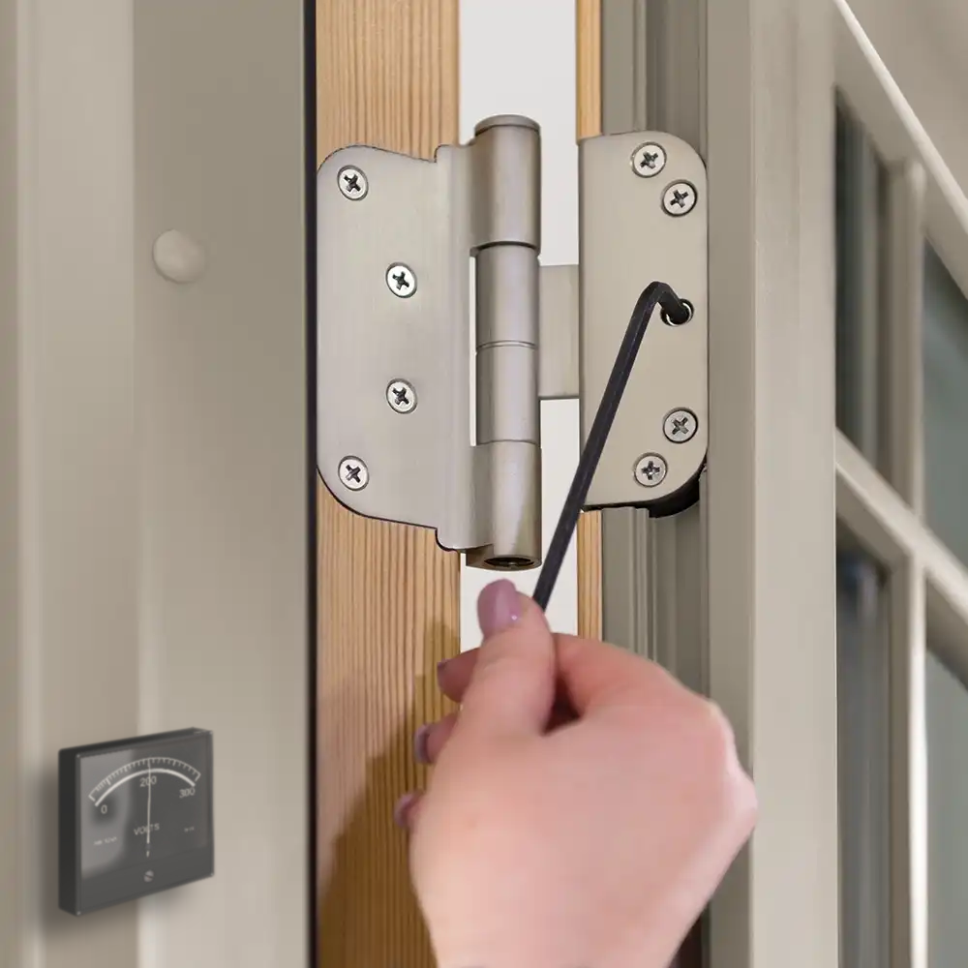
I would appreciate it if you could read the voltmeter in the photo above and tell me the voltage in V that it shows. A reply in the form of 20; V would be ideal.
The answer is 200; V
